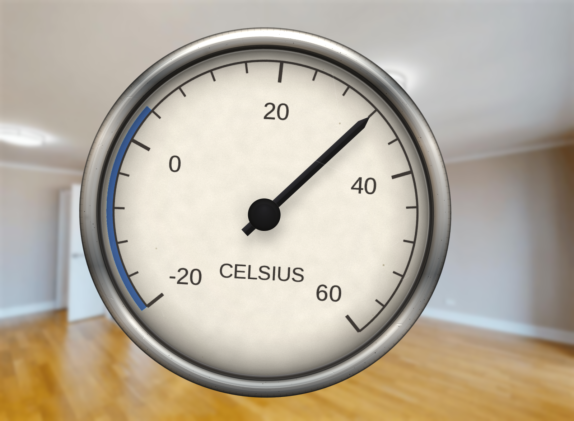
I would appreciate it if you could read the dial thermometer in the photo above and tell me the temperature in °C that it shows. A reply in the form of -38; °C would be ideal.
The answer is 32; °C
